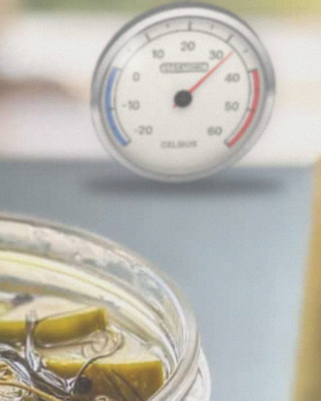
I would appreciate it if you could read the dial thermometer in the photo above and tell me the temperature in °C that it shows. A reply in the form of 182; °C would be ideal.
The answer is 32.5; °C
